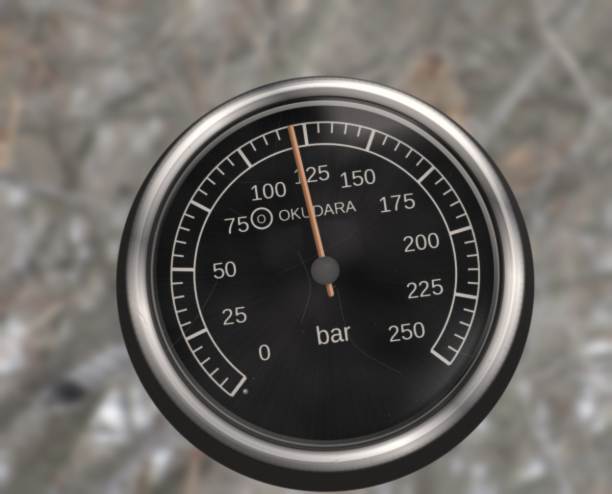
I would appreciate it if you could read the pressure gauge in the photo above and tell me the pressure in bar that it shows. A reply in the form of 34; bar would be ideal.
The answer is 120; bar
